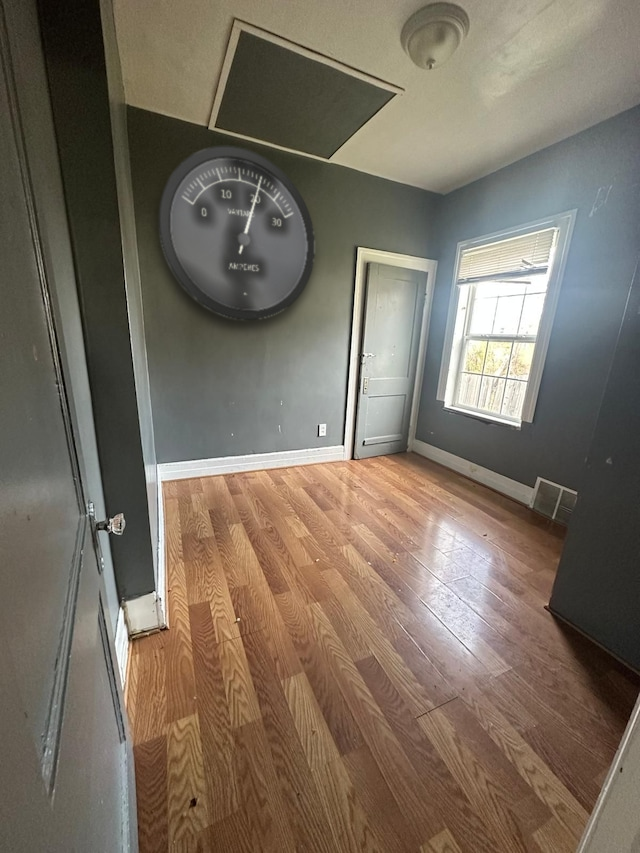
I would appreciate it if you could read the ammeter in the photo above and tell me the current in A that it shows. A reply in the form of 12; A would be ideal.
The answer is 20; A
